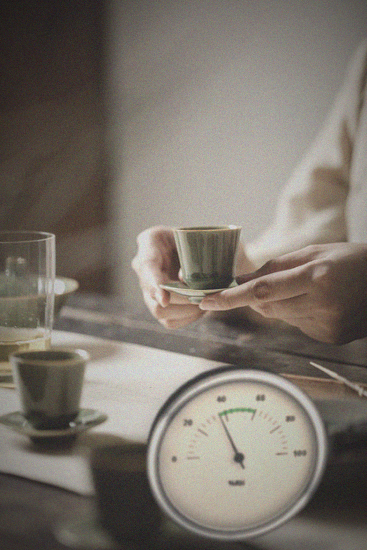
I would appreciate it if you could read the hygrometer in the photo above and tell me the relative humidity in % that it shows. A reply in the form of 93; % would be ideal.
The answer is 36; %
